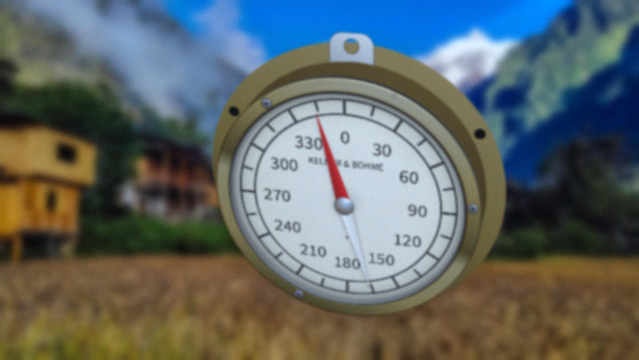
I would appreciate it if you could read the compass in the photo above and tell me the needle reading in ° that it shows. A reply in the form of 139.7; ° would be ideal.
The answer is 345; °
